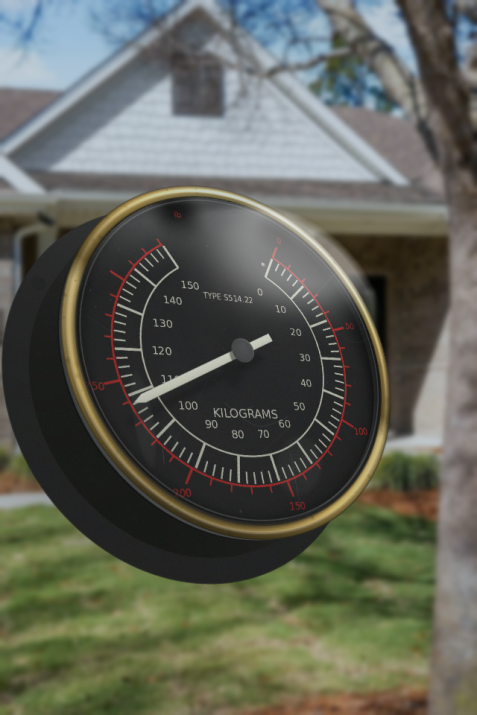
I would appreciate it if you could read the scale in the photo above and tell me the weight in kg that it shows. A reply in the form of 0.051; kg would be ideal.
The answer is 108; kg
